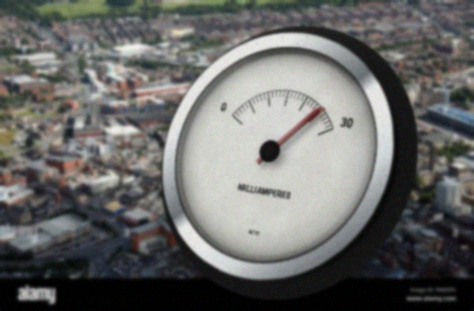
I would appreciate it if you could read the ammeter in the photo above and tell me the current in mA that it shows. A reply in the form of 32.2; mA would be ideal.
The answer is 25; mA
